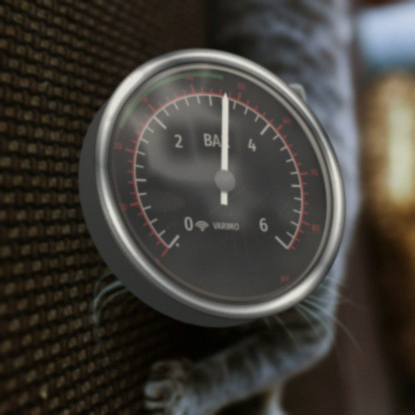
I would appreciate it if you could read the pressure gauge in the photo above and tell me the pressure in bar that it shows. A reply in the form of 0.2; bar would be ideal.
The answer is 3.2; bar
